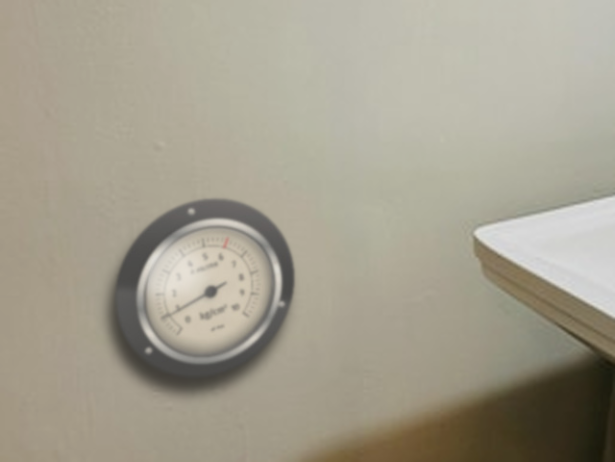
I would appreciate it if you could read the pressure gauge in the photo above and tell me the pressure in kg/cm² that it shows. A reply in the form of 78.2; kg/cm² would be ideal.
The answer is 1; kg/cm²
